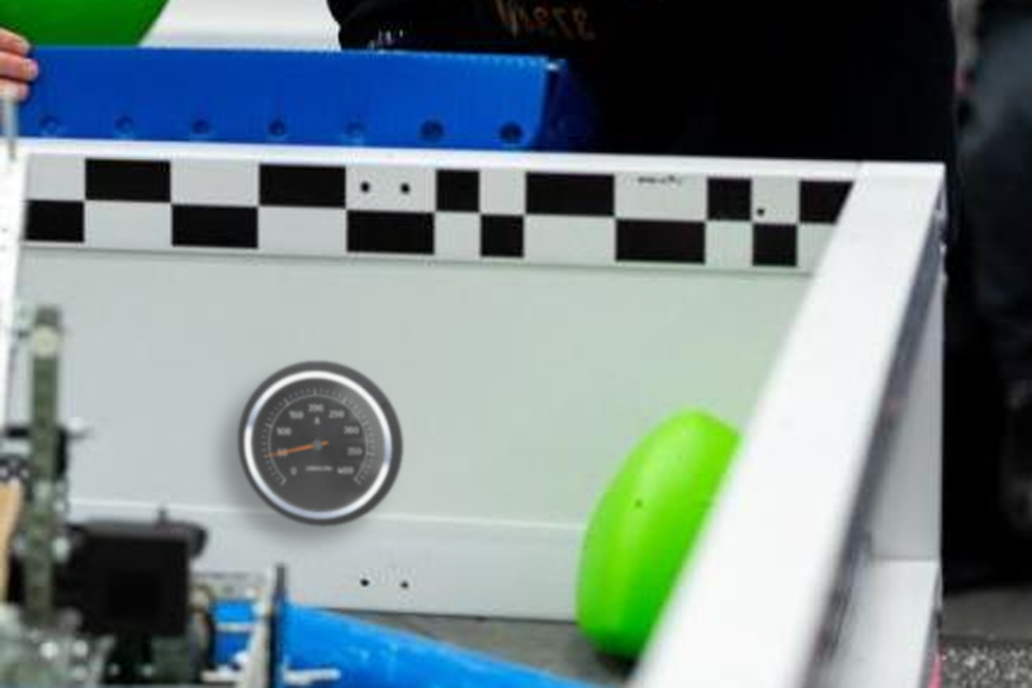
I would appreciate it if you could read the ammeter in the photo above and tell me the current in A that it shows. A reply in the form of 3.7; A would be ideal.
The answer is 50; A
